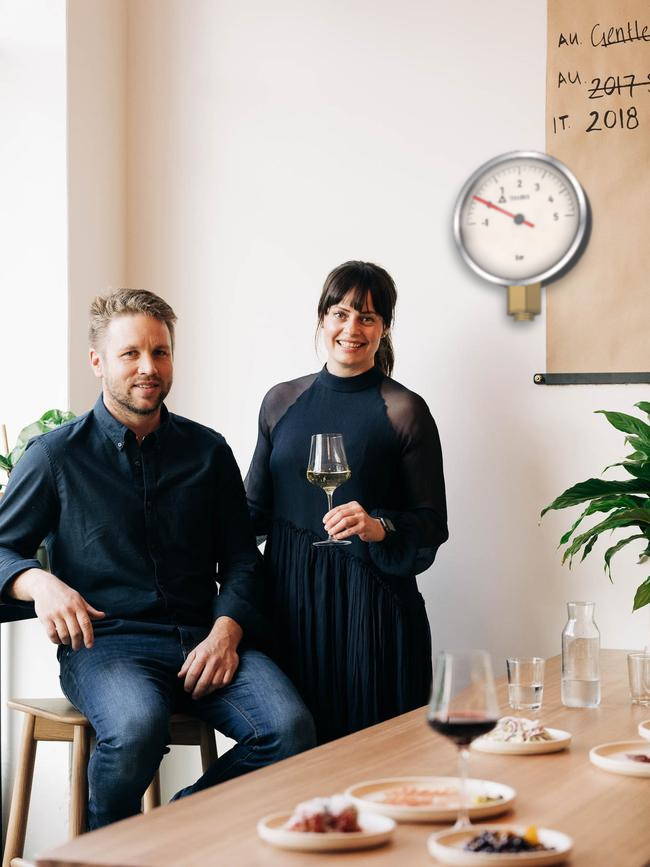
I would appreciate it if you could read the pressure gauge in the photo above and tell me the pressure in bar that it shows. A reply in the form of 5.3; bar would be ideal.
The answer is 0; bar
